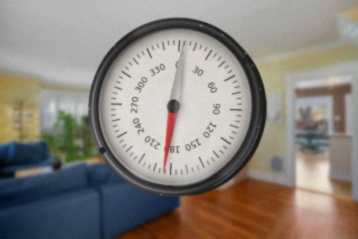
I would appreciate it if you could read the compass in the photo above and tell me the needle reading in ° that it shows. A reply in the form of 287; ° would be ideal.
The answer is 185; °
